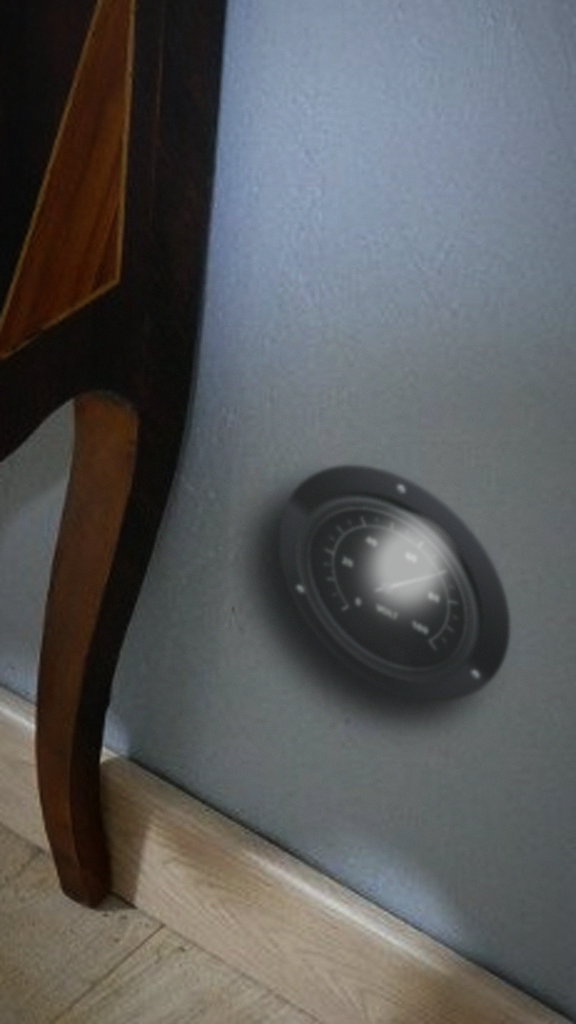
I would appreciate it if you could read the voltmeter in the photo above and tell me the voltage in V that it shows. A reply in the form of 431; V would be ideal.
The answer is 70; V
